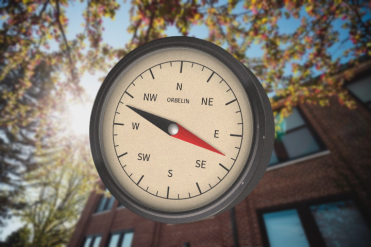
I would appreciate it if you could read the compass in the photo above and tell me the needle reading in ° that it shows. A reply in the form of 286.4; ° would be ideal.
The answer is 110; °
